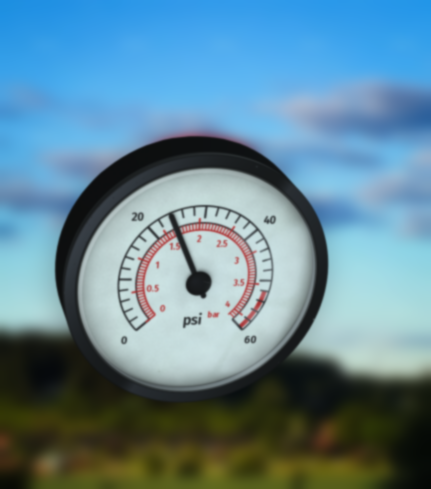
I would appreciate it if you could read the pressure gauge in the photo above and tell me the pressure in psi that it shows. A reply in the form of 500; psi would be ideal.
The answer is 24; psi
